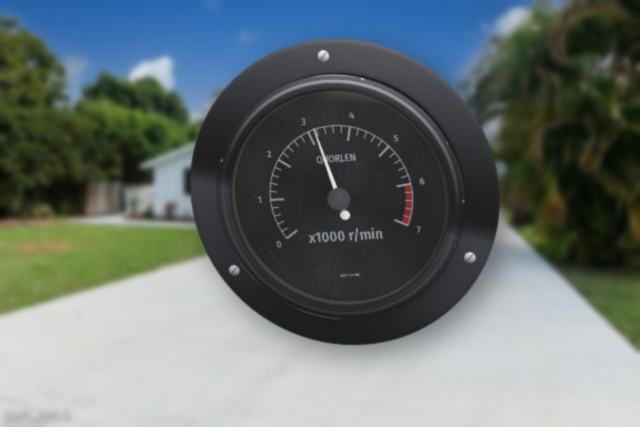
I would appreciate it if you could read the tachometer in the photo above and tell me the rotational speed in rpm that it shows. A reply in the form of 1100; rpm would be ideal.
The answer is 3200; rpm
